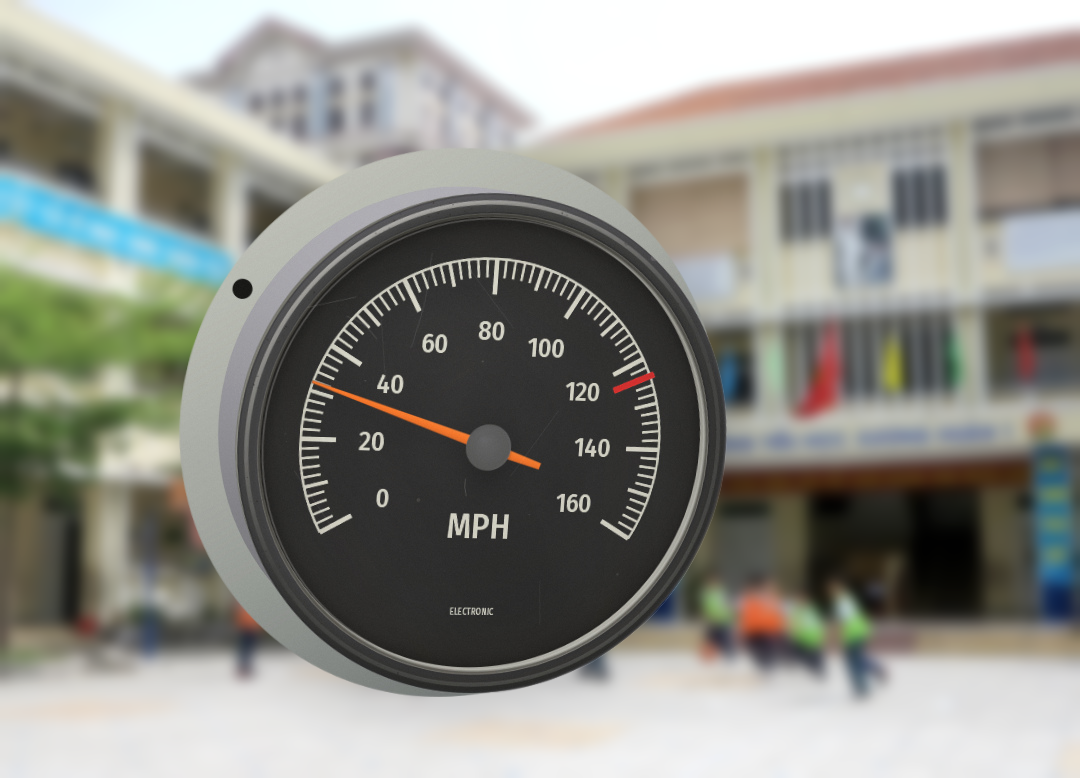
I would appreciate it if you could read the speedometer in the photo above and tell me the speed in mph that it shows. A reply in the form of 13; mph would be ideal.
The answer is 32; mph
